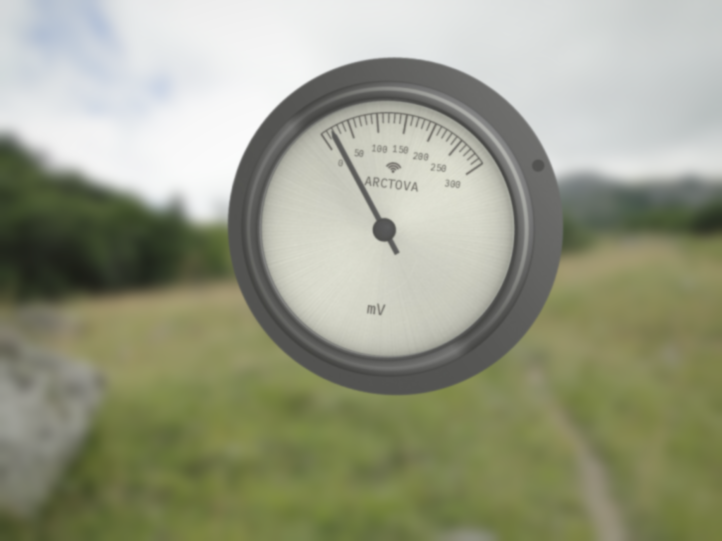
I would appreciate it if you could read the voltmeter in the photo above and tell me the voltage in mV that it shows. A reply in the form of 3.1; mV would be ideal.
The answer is 20; mV
